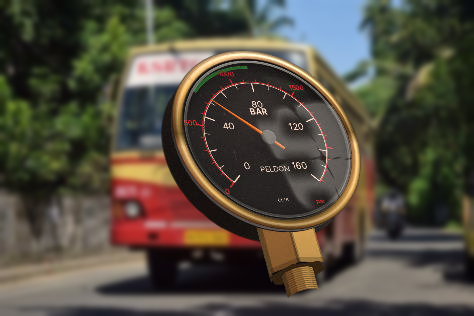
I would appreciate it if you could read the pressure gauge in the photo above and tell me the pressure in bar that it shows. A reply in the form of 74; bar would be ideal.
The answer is 50; bar
